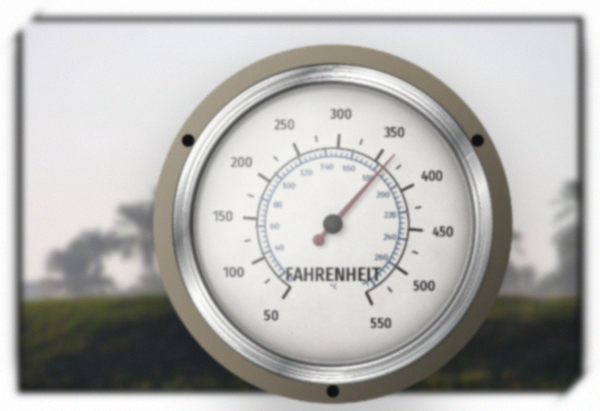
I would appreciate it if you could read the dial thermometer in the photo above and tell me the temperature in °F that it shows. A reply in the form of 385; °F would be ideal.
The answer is 362.5; °F
